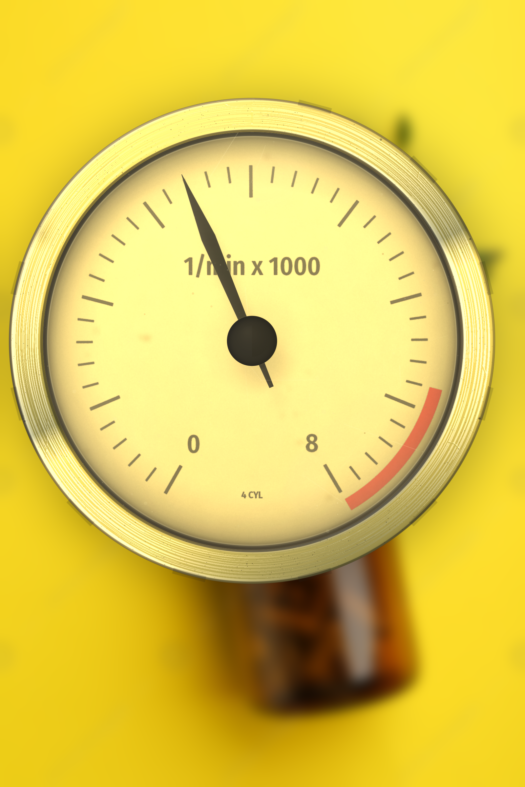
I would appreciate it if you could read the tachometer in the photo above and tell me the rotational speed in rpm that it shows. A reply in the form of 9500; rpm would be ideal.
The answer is 3400; rpm
